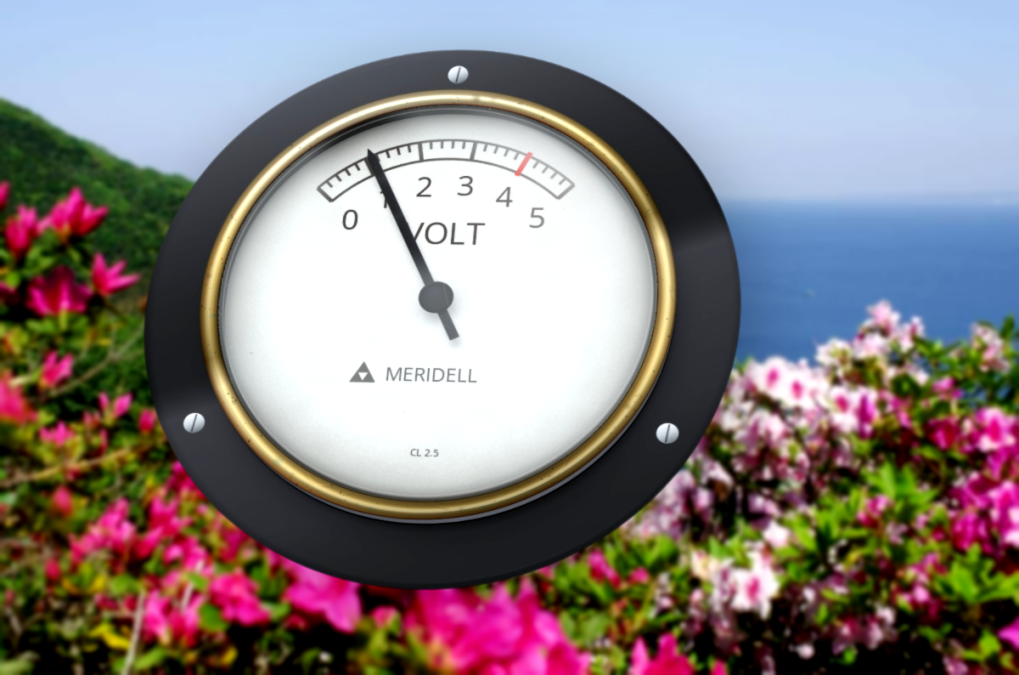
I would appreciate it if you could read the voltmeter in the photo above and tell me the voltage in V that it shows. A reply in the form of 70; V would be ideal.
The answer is 1.1; V
